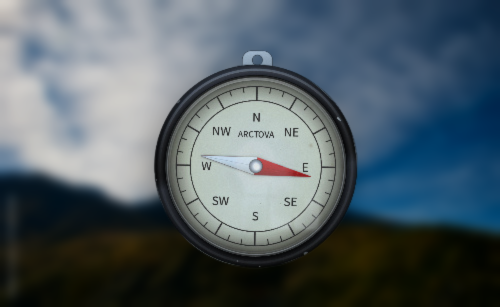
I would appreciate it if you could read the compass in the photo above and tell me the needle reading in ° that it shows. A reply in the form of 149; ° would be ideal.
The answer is 100; °
